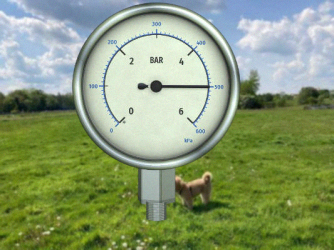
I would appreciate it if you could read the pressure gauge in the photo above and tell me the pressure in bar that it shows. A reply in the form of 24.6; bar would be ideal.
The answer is 5; bar
